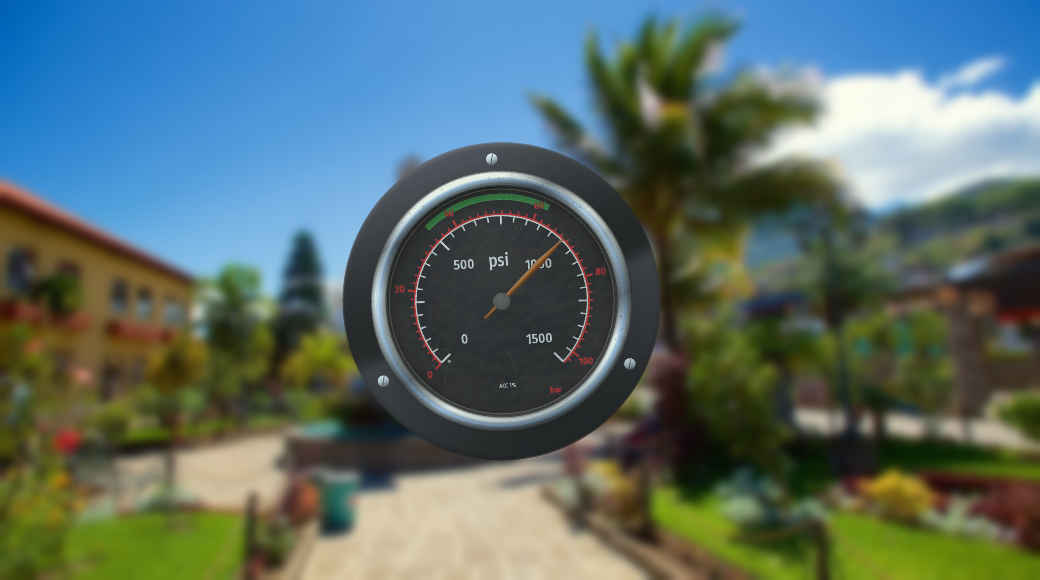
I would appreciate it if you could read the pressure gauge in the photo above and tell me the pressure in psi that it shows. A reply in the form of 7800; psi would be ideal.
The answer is 1000; psi
